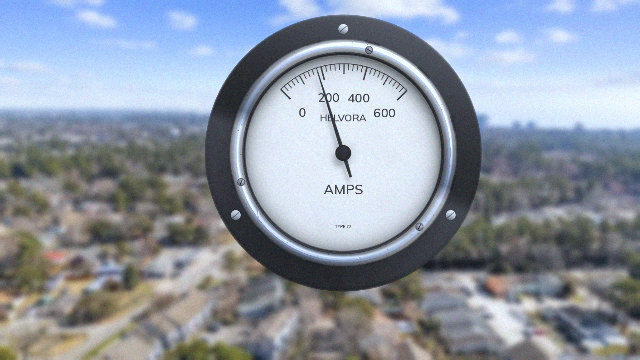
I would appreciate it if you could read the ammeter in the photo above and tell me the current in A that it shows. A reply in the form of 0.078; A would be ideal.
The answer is 180; A
